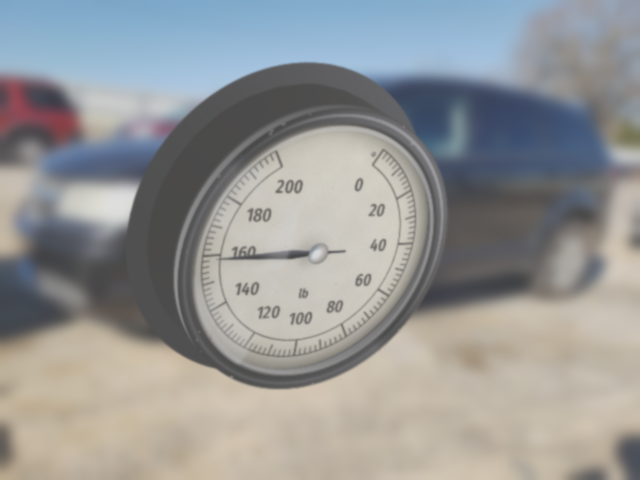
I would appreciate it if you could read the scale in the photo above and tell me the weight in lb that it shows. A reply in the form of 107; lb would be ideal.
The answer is 160; lb
